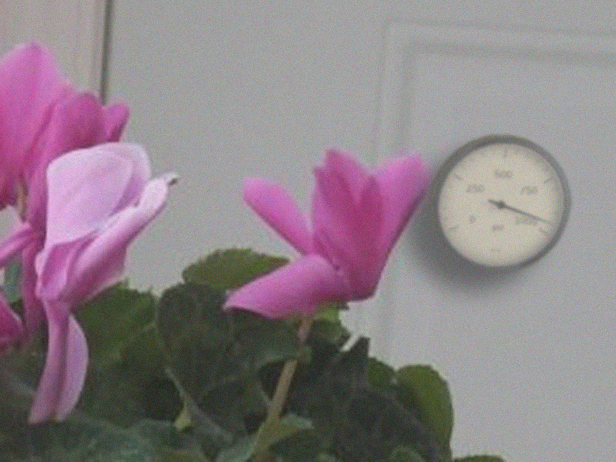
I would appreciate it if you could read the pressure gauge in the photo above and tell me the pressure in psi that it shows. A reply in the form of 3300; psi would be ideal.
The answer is 950; psi
